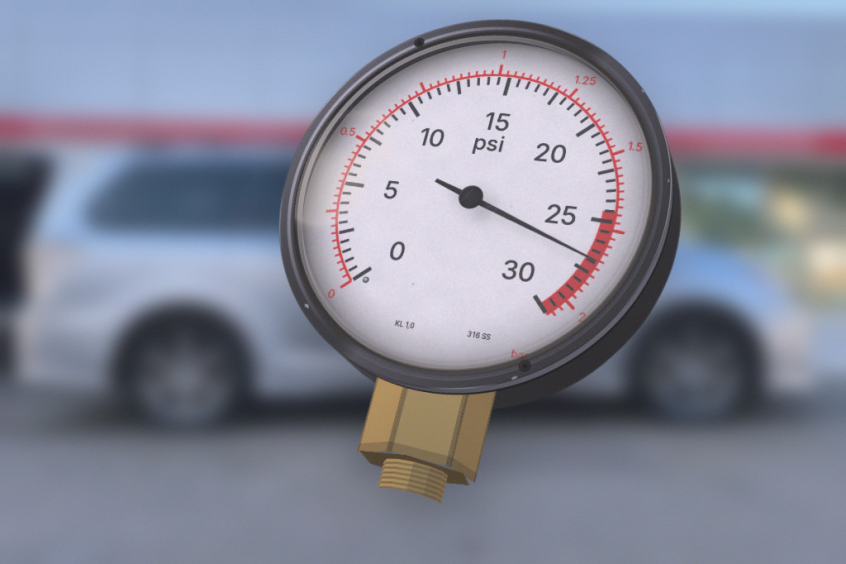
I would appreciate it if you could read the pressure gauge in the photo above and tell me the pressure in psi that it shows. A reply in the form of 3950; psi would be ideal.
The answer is 27; psi
